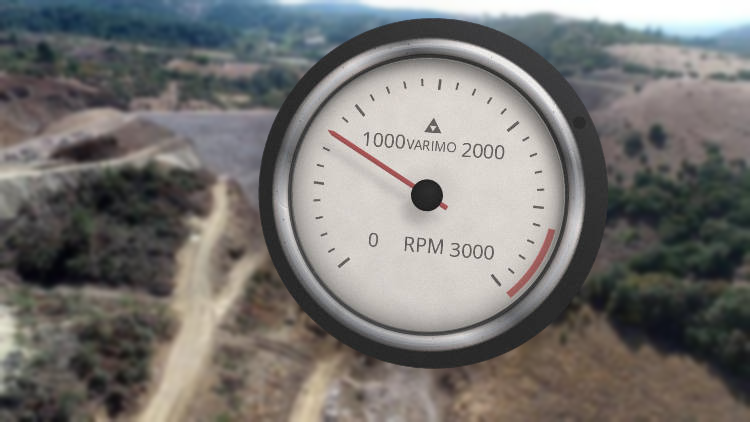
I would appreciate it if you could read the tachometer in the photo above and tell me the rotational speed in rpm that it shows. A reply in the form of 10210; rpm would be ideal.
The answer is 800; rpm
